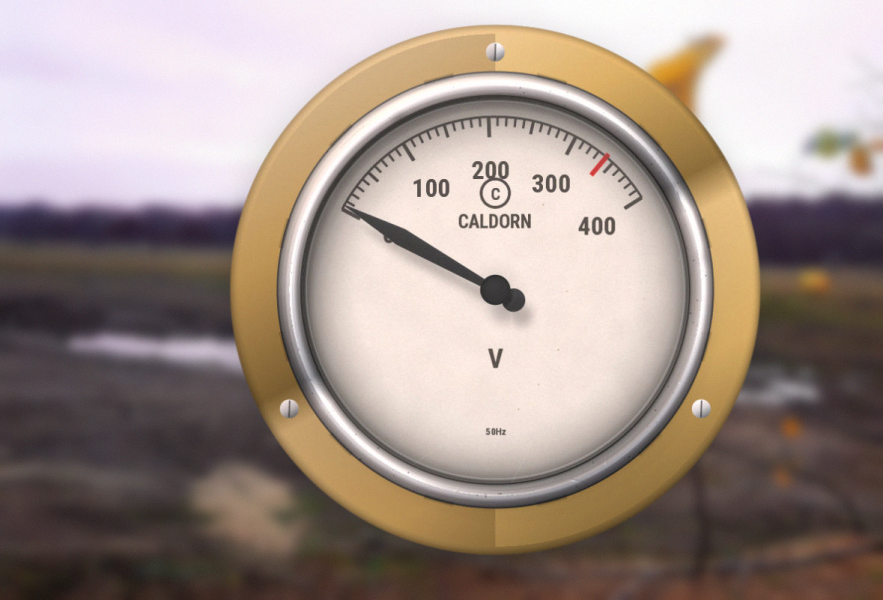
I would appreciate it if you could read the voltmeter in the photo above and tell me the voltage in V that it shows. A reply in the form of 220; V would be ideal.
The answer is 5; V
